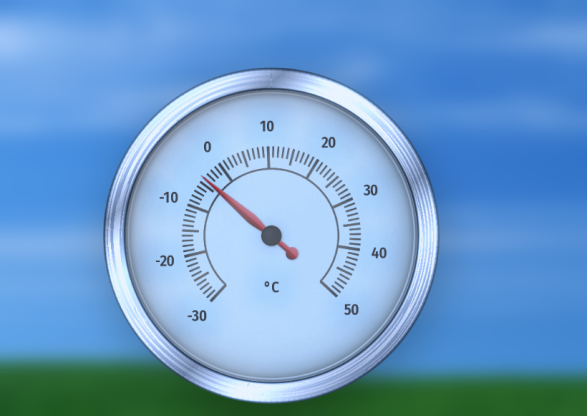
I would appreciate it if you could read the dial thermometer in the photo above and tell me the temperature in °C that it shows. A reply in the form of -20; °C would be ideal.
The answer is -4; °C
